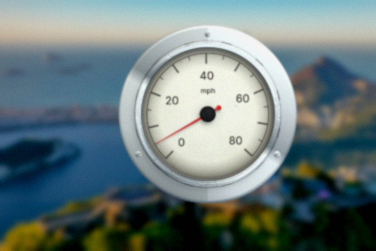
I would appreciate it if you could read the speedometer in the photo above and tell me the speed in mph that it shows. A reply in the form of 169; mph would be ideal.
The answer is 5; mph
